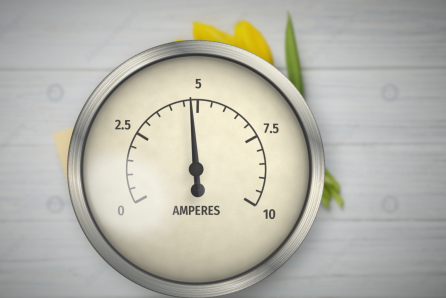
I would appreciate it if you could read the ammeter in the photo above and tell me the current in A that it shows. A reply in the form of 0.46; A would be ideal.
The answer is 4.75; A
